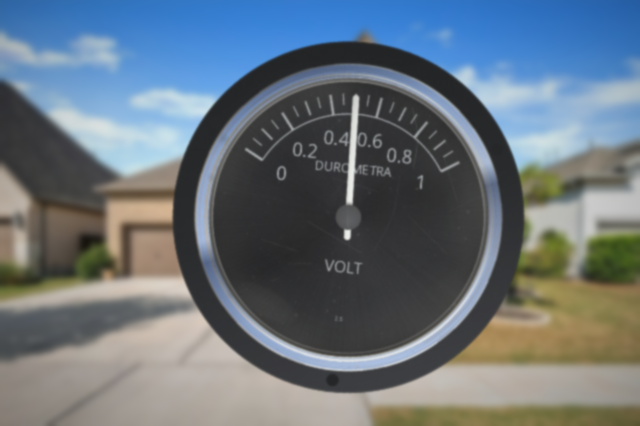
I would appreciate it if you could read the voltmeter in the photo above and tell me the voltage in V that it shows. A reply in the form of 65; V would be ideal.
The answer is 0.5; V
